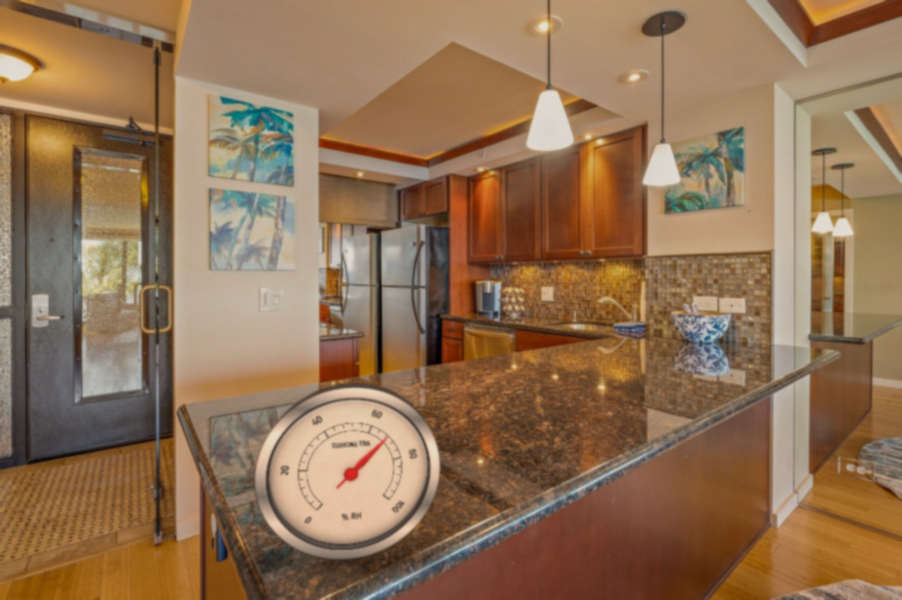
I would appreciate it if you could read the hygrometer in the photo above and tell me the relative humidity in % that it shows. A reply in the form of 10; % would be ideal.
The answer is 68; %
